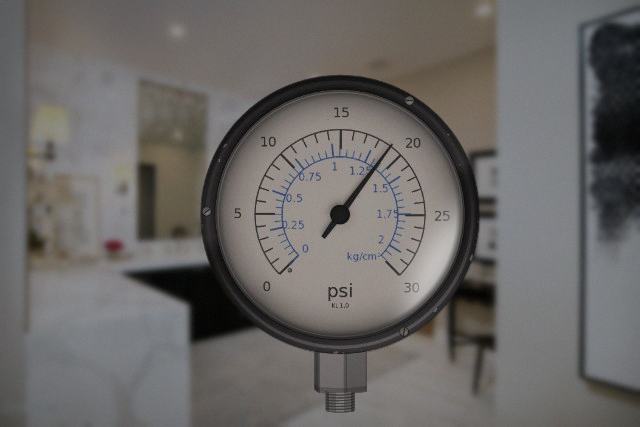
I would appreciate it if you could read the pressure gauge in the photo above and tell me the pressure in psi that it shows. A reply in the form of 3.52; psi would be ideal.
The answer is 19; psi
